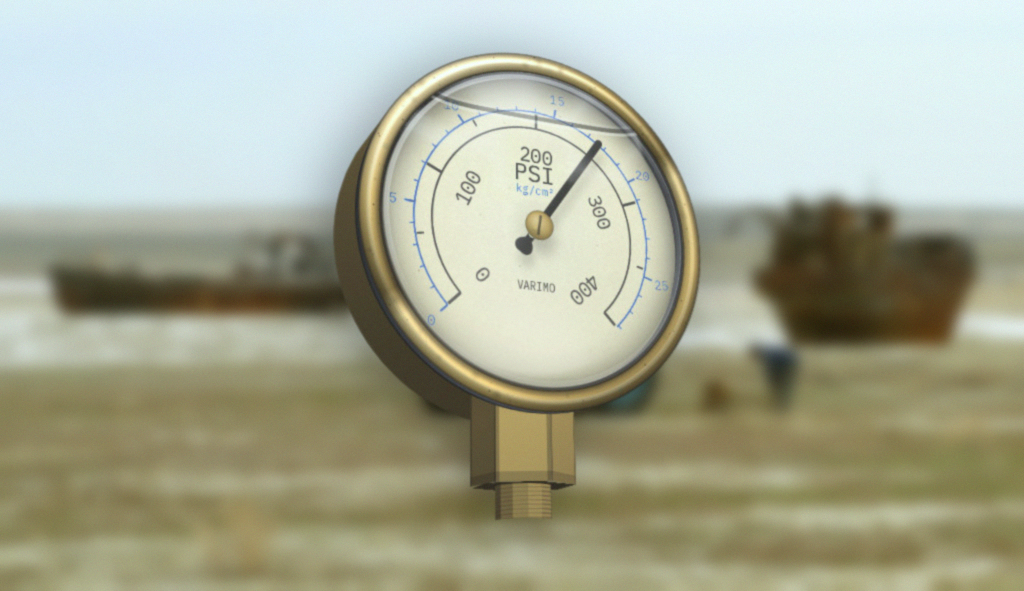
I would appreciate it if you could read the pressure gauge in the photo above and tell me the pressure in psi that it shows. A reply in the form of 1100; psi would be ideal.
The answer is 250; psi
